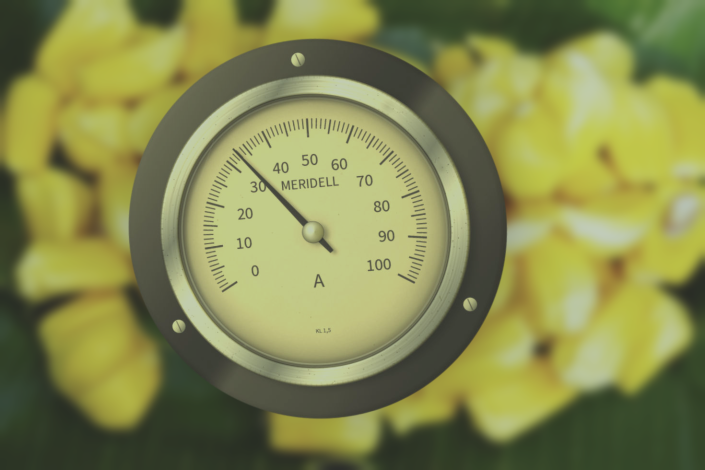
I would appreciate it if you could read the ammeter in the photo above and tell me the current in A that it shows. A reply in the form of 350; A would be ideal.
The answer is 33; A
